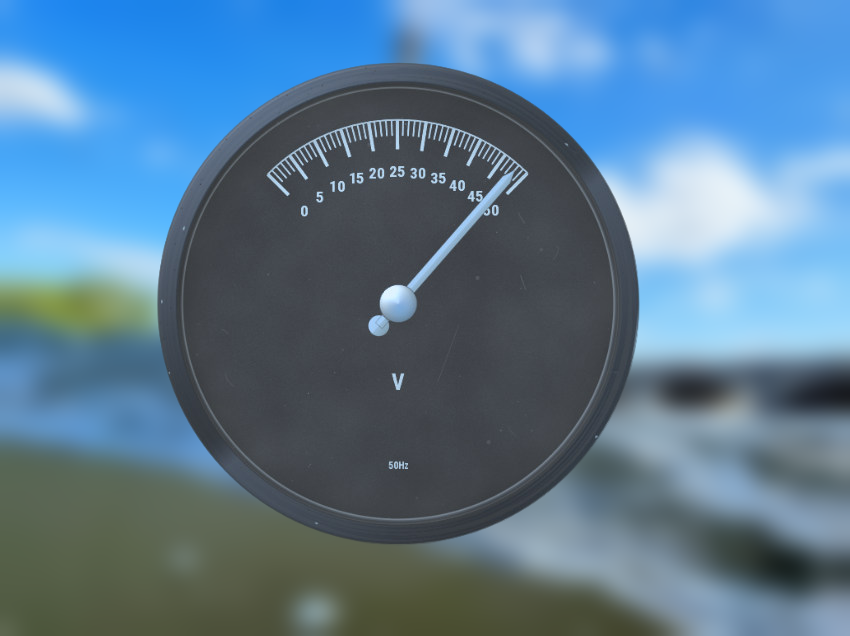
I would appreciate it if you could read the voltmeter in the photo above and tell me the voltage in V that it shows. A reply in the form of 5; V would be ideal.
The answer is 48; V
